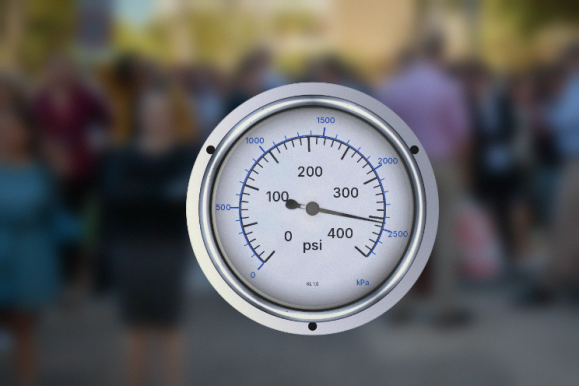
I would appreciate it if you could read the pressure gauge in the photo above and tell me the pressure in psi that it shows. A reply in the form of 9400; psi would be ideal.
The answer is 355; psi
